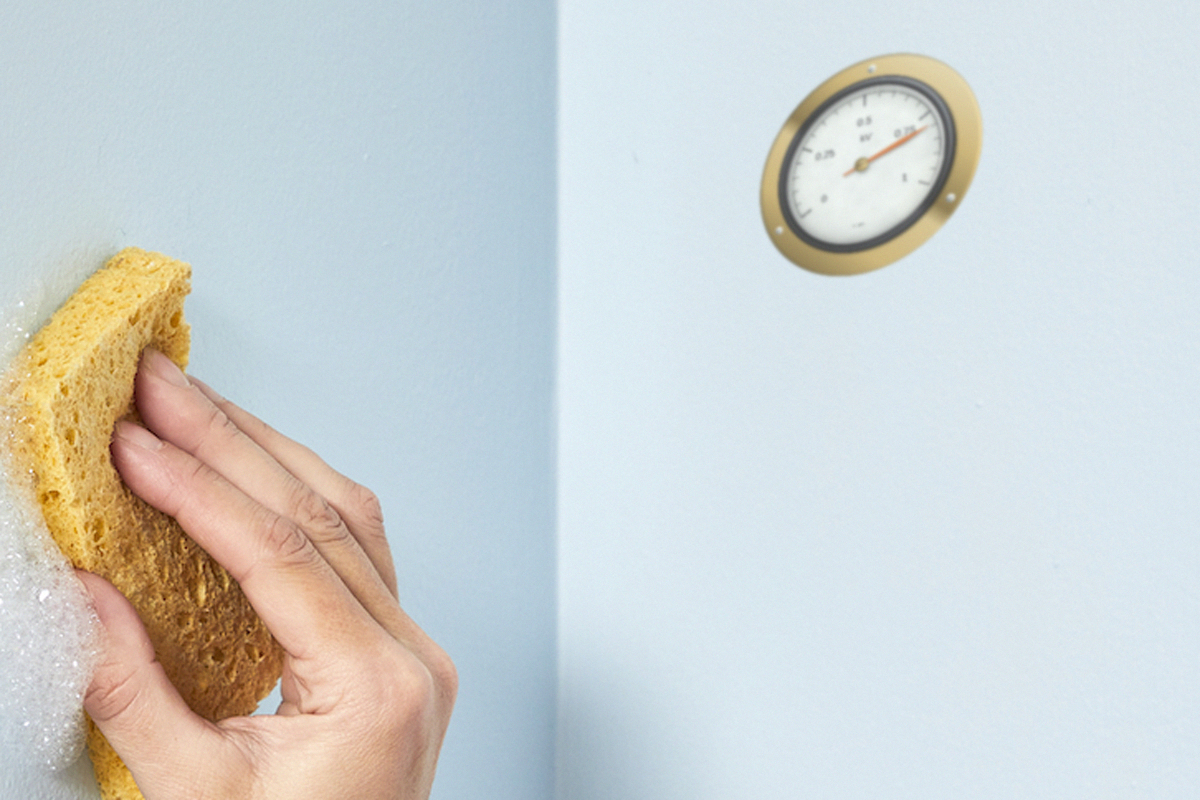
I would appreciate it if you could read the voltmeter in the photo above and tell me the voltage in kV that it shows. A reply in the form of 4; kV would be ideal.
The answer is 0.8; kV
